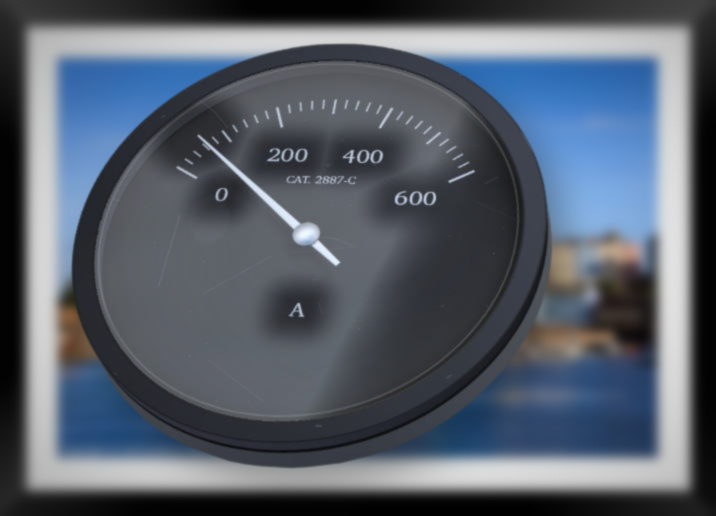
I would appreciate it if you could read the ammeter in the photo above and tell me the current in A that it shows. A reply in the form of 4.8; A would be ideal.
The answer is 60; A
